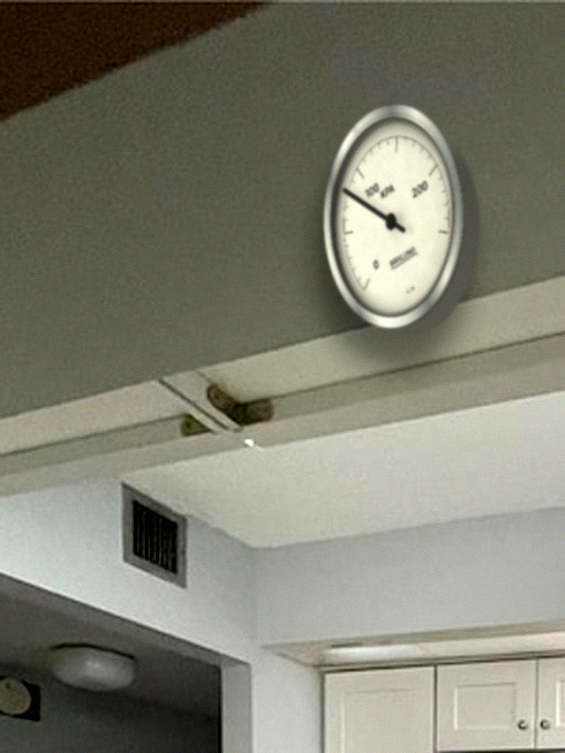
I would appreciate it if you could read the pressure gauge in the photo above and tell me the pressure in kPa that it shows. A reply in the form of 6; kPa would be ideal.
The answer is 80; kPa
